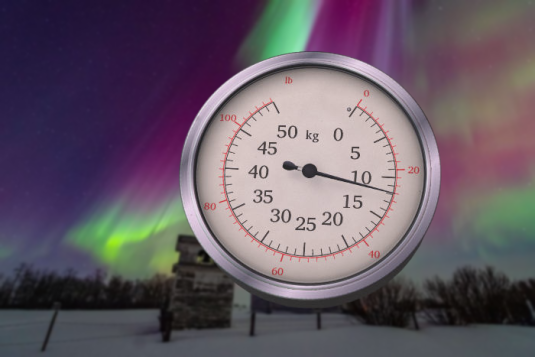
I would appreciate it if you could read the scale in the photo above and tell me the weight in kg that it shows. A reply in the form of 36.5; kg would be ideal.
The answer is 12; kg
